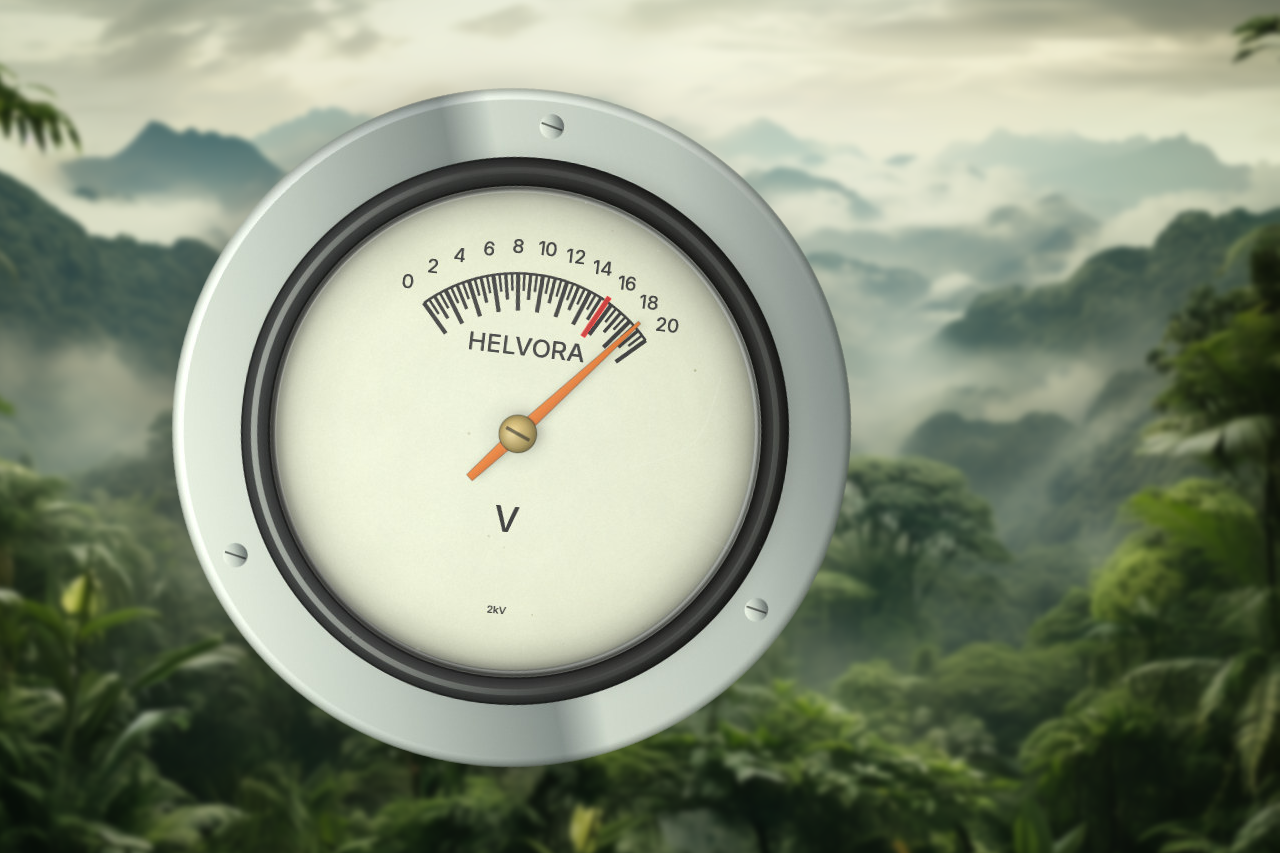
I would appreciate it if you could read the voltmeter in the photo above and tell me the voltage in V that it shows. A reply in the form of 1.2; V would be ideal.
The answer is 18.5; V
